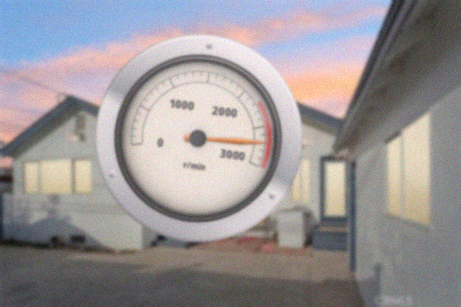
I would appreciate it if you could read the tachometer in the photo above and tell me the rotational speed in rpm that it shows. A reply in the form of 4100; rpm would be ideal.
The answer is 2700; rpm
